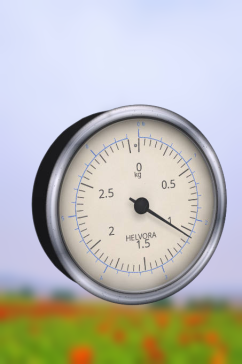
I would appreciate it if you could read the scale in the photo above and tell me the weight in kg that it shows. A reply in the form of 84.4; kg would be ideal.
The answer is 1.05; kg
